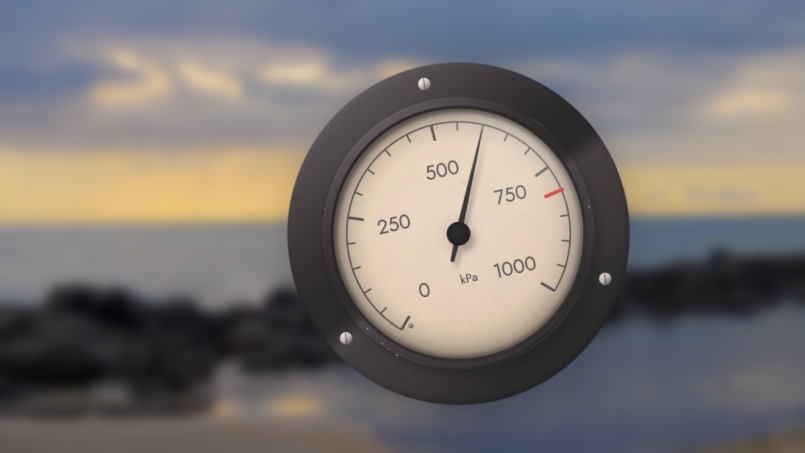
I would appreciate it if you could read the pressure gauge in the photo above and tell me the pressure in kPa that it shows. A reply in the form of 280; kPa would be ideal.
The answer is 600; kPa
